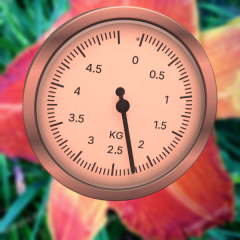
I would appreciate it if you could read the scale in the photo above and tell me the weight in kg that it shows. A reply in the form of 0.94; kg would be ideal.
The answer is 2.25; kg
